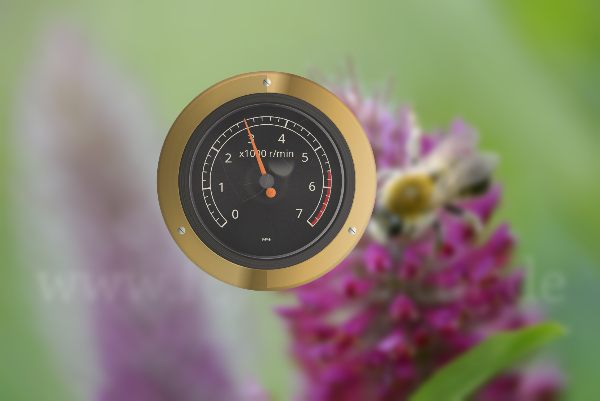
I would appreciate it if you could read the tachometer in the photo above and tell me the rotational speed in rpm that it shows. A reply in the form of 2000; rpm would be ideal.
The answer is 3000; rpm
